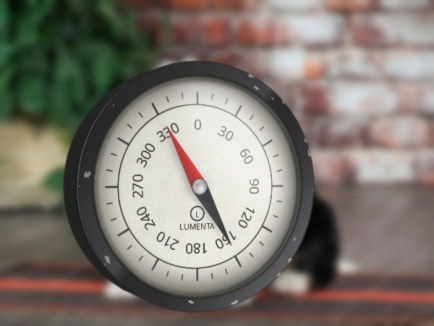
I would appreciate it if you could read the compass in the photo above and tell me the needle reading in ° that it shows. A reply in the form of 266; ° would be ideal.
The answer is 330; °
